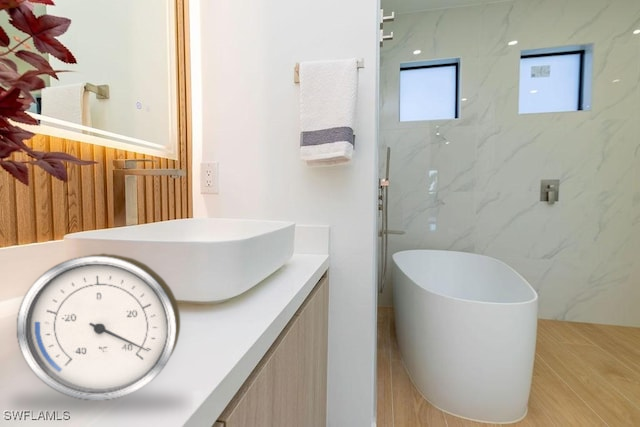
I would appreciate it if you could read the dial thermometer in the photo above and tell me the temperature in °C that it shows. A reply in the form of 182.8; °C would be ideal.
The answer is 36; °C
